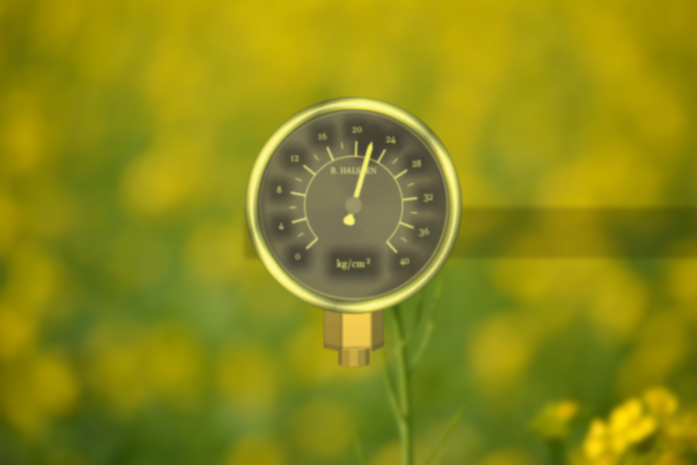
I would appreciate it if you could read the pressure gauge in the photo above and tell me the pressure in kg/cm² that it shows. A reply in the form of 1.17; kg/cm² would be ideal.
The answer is 22; kg/cm²
